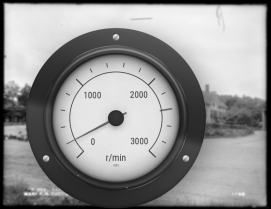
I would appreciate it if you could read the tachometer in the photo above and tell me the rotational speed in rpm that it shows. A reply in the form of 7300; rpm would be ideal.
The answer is 200; rpm
